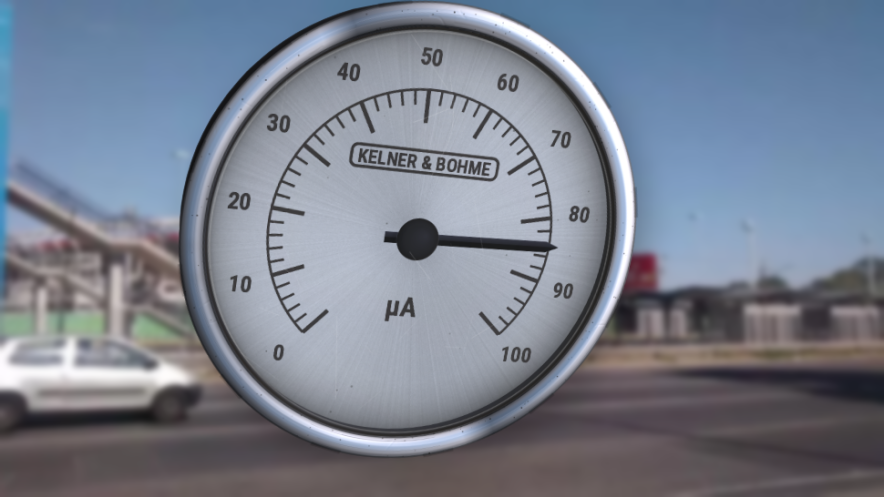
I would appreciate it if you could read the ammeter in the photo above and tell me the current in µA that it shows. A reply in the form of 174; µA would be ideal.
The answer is 84; µA
